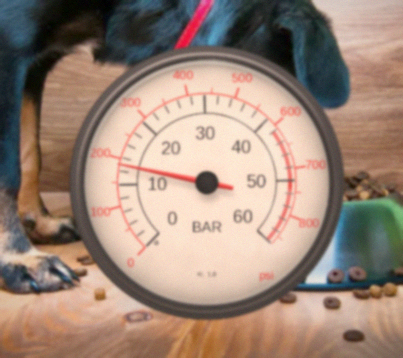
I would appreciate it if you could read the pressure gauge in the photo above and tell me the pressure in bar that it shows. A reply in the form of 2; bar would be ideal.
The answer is 13; bar
